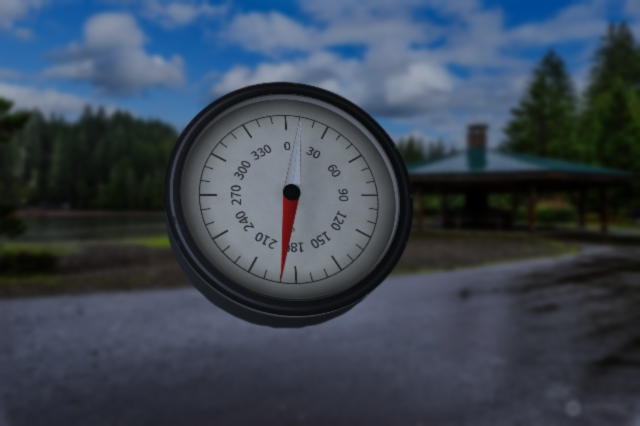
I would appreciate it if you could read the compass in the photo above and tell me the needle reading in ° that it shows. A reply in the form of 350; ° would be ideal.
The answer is 190; °
